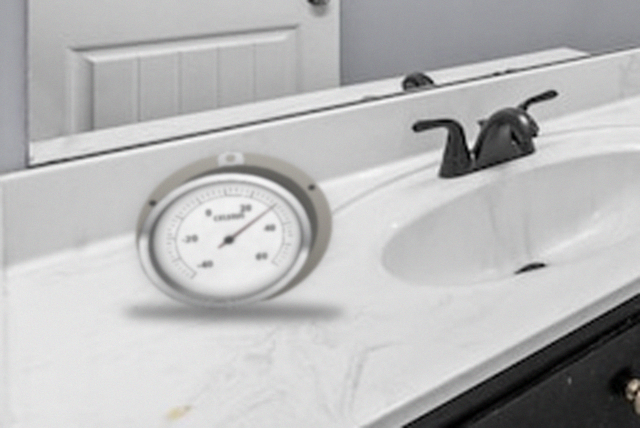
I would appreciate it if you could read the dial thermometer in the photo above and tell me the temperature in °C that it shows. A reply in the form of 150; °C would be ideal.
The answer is 30; °C
